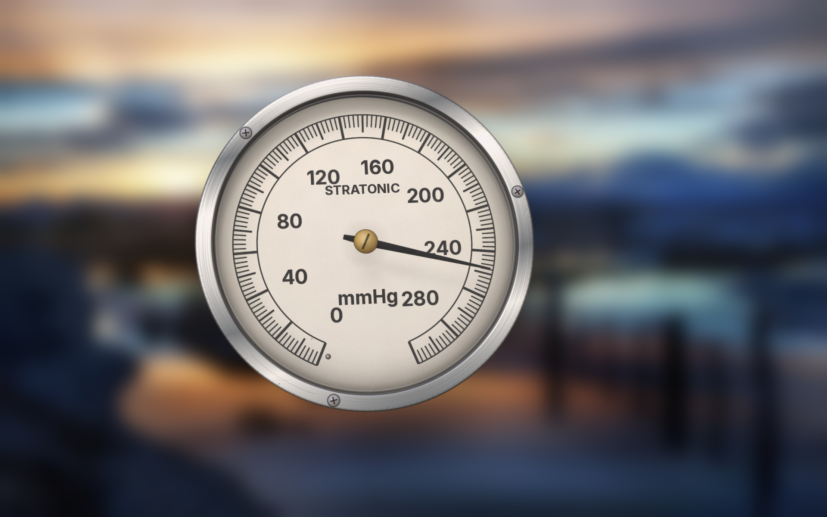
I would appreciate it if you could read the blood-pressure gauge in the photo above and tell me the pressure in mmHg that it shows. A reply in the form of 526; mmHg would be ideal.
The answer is 248; mmHg
